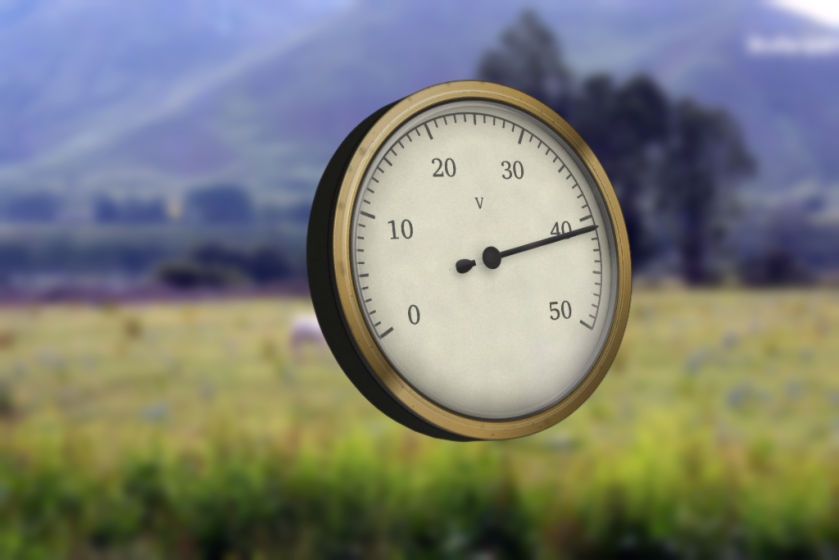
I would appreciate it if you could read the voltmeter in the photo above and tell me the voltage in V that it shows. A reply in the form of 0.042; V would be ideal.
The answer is 41; V
